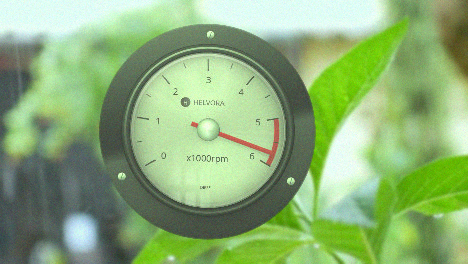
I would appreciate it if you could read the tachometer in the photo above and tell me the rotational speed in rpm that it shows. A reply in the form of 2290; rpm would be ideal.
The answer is 5750; rpm
